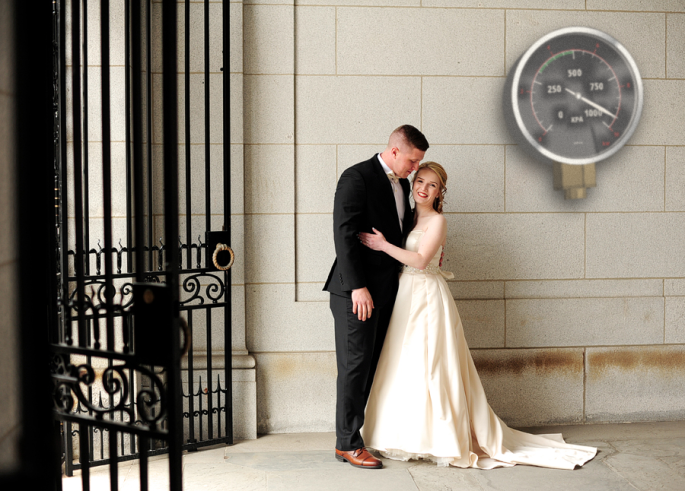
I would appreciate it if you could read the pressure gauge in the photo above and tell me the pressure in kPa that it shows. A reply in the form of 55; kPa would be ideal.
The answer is 950; kPa
